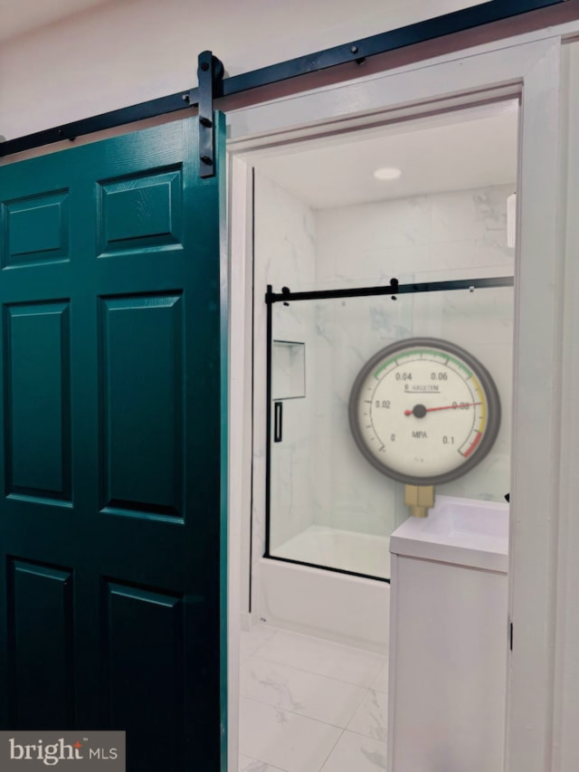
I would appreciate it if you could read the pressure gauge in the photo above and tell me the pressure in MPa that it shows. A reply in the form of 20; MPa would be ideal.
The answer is 0.08; MPa
